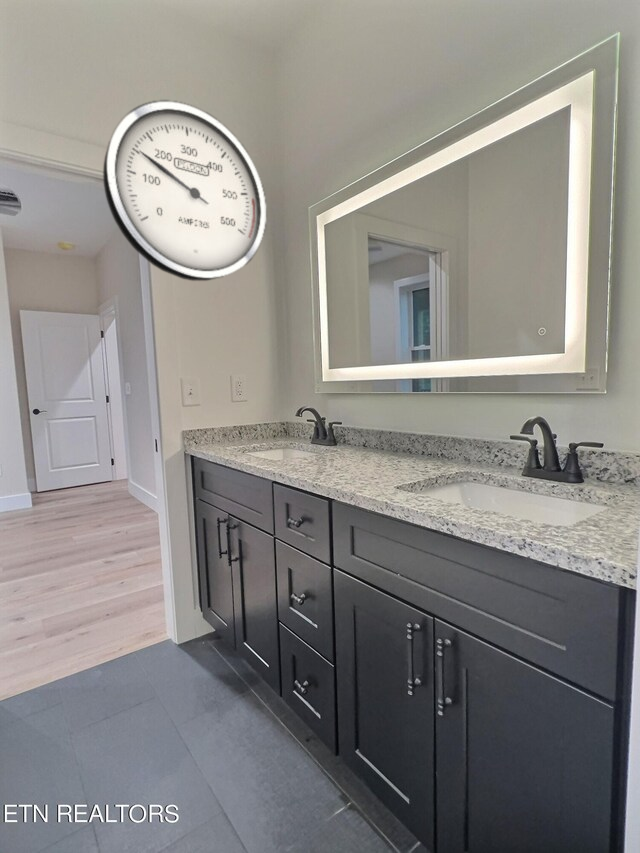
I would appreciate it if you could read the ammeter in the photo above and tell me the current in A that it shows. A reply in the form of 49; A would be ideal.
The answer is 150; A
